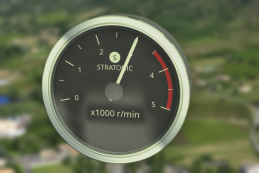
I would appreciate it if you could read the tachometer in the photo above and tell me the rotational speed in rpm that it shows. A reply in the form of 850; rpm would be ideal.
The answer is 3000; rpm
